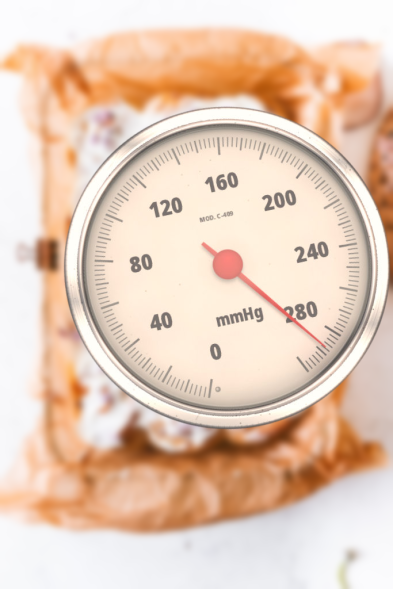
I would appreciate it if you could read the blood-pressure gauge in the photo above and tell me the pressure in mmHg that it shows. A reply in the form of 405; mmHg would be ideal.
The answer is 288; mmHg
